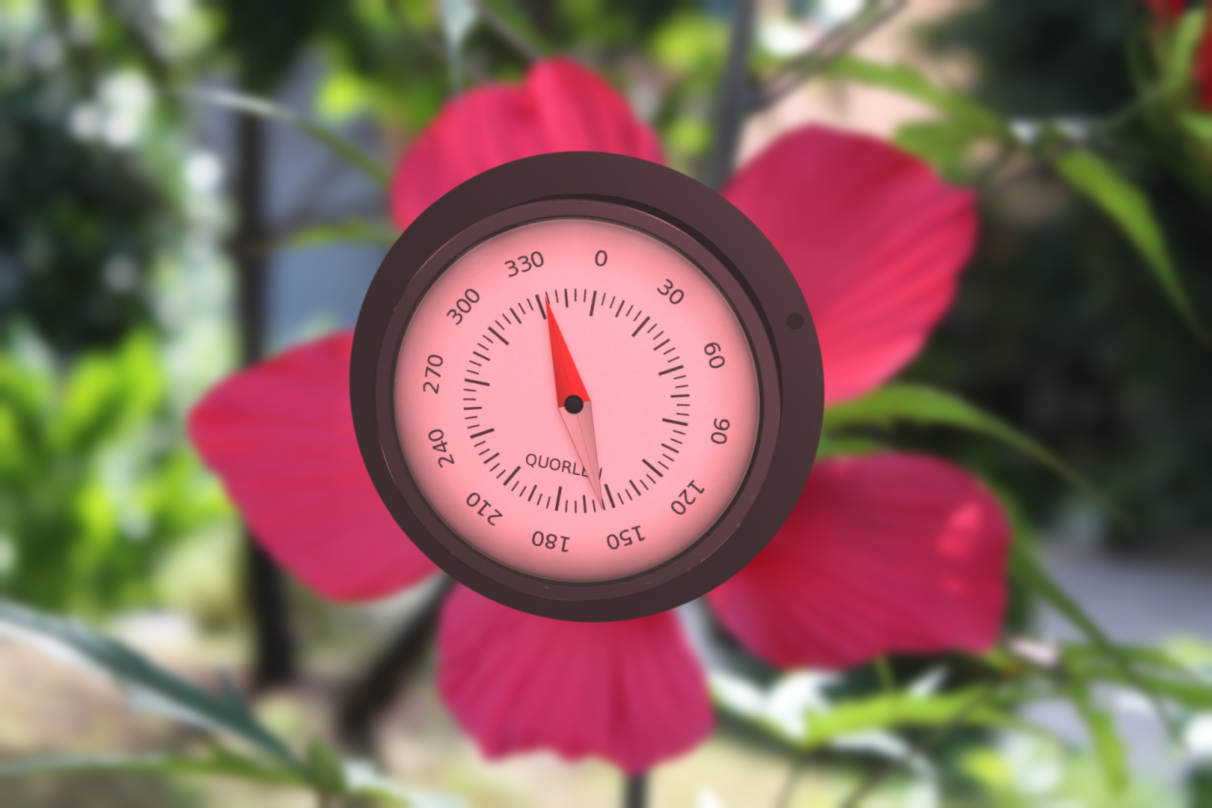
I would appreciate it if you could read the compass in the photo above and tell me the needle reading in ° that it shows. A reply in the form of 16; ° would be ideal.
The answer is 335; °
